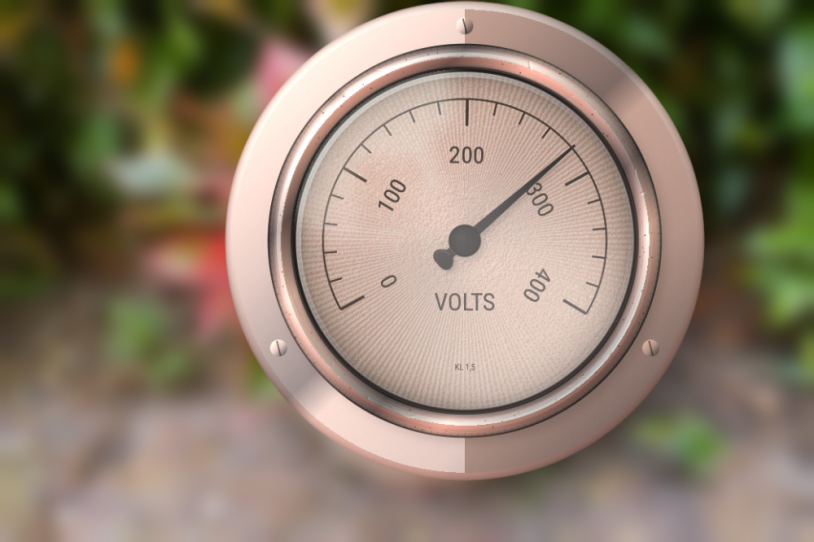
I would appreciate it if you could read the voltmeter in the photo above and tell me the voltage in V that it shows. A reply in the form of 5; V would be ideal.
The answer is 280; V
